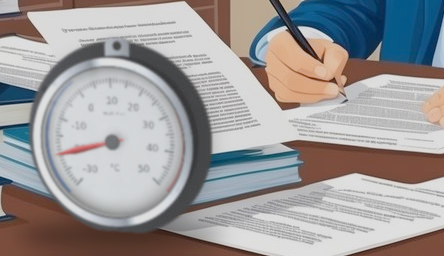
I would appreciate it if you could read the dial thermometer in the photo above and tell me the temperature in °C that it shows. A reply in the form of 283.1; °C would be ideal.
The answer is -20; °C
